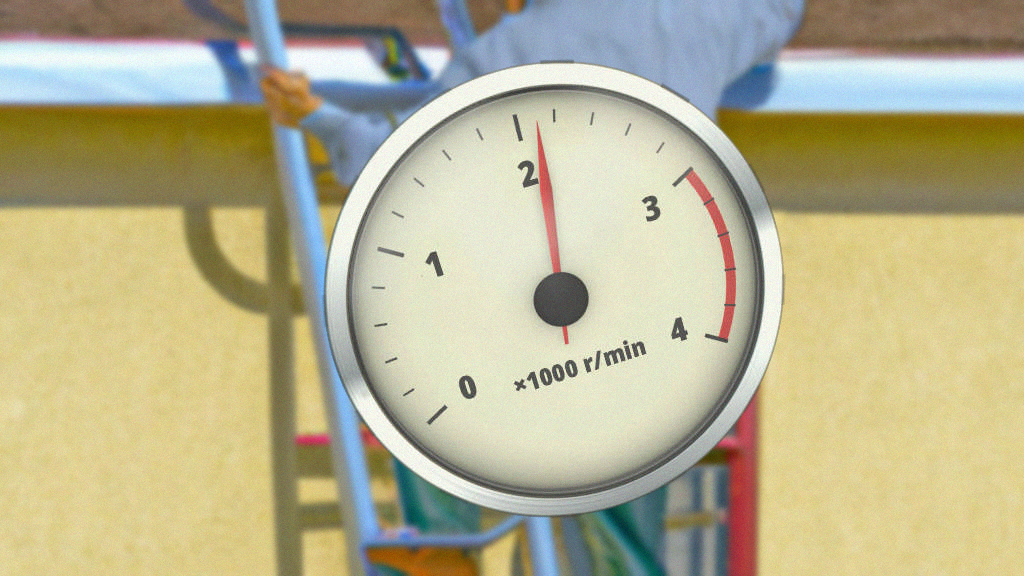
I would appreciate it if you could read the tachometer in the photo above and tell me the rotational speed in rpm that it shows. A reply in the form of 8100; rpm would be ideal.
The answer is 2100; rpm
